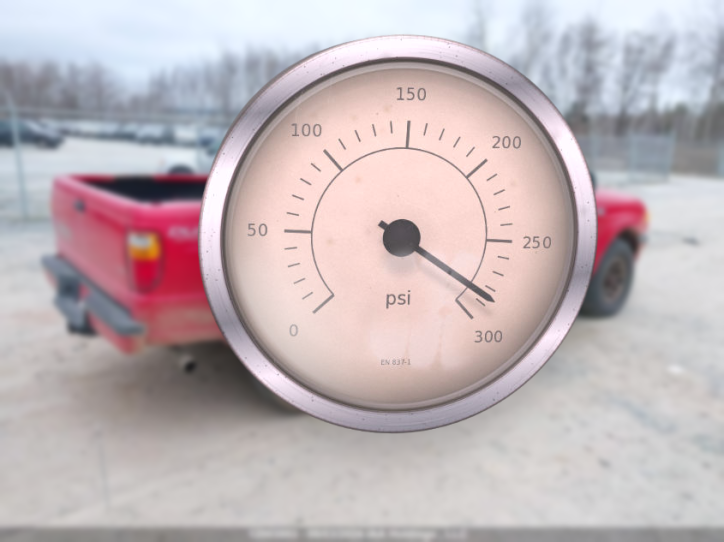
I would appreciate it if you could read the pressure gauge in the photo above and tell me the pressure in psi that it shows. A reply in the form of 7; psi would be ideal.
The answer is 285; psi
